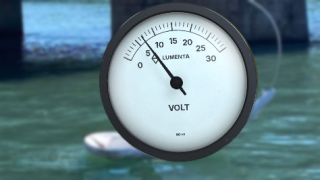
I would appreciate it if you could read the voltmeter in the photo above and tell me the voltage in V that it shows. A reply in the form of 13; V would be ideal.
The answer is 7; V
